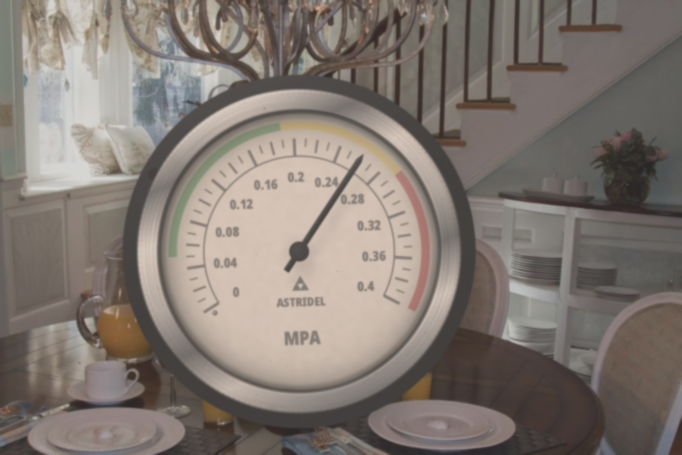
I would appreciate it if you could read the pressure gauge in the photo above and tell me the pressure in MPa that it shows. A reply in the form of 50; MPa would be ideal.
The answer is 0.26; MPa
